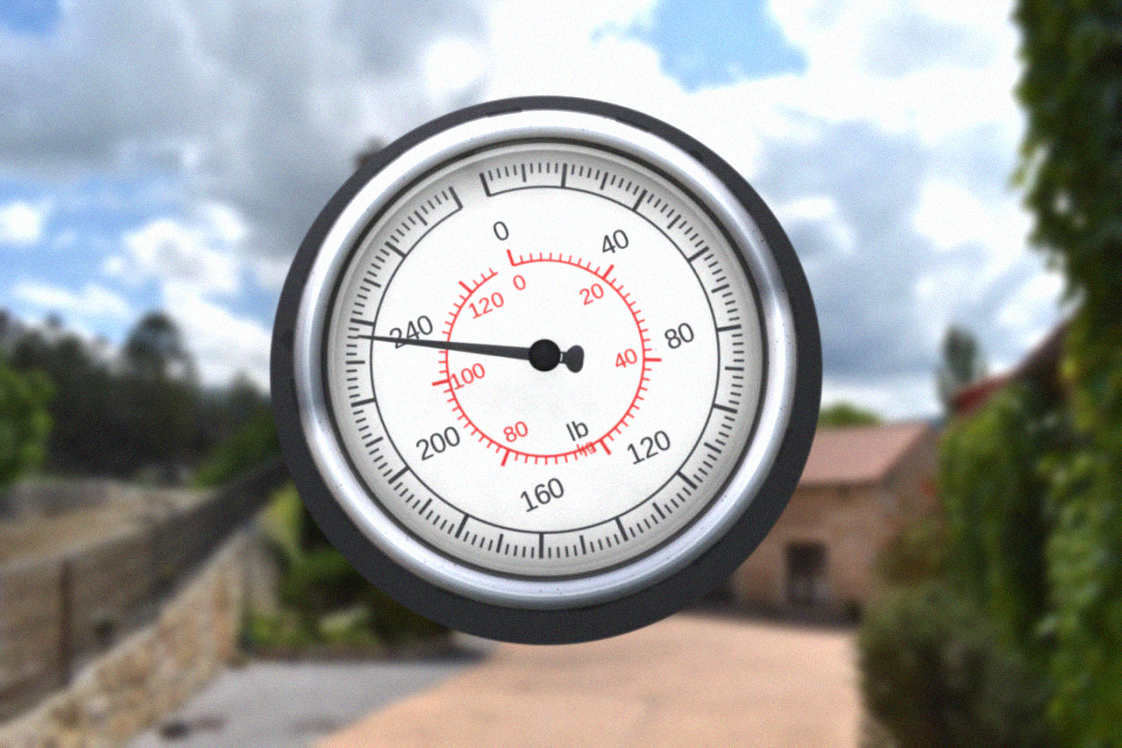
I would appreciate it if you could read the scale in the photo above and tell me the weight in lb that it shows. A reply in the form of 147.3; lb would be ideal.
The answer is 236; lb
